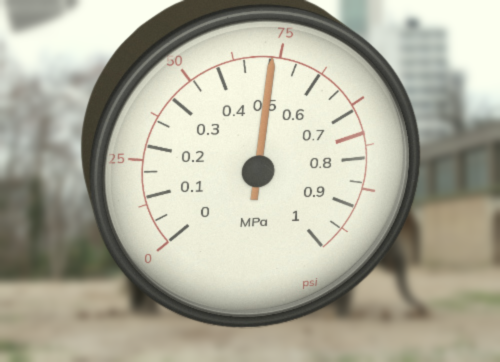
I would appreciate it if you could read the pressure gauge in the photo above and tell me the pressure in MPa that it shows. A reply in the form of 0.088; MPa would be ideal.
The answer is 0.5; MPa
